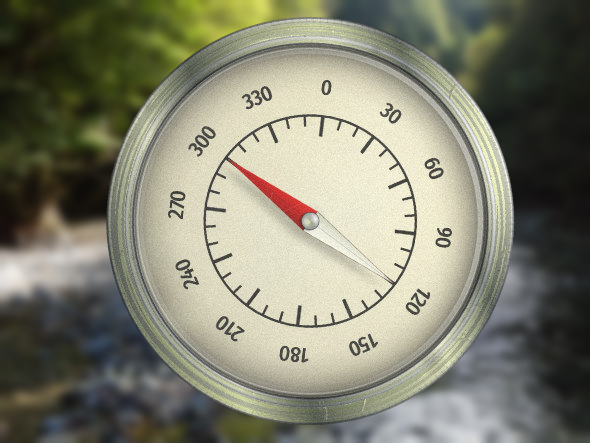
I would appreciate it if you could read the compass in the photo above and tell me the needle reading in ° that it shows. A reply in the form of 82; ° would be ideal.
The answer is 300; °
